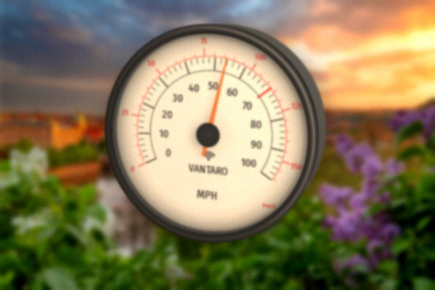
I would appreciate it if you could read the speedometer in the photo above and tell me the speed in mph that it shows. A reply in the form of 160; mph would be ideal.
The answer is 54; mph
